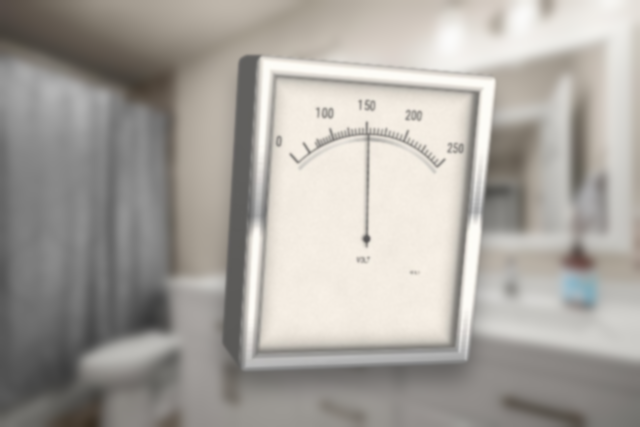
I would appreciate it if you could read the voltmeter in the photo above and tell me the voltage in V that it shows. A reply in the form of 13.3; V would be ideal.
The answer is 150; V
